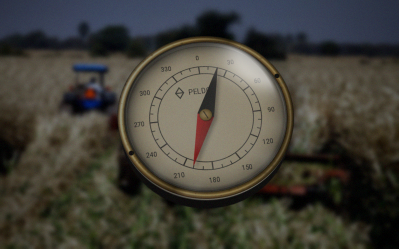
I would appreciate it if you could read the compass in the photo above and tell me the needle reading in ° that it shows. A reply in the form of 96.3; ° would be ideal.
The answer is 200; °
